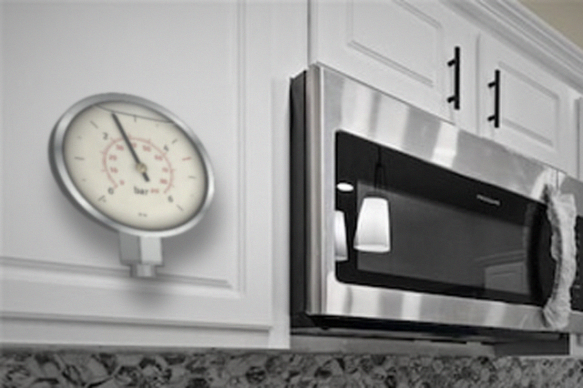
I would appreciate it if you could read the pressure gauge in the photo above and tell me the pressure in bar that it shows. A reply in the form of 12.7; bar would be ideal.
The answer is 2.5; bar
